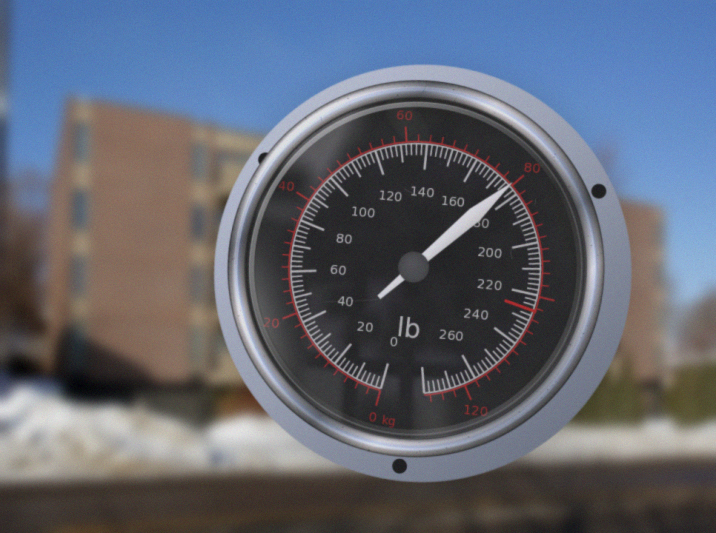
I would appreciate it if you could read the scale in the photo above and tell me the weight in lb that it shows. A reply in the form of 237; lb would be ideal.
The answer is 176; lb
